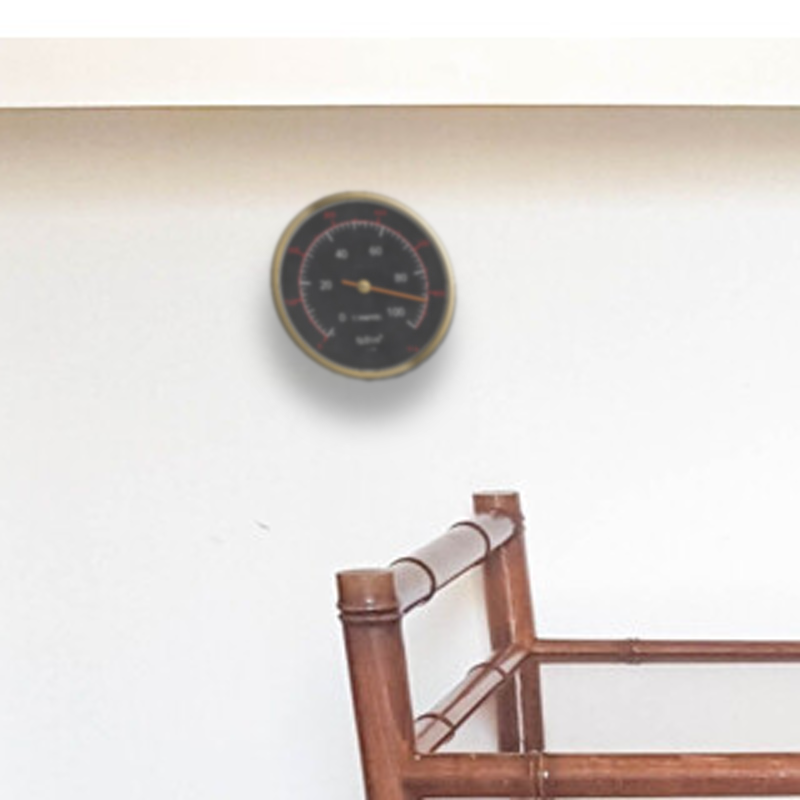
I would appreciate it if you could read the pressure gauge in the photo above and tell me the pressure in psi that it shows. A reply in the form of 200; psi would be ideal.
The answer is 90; psi
